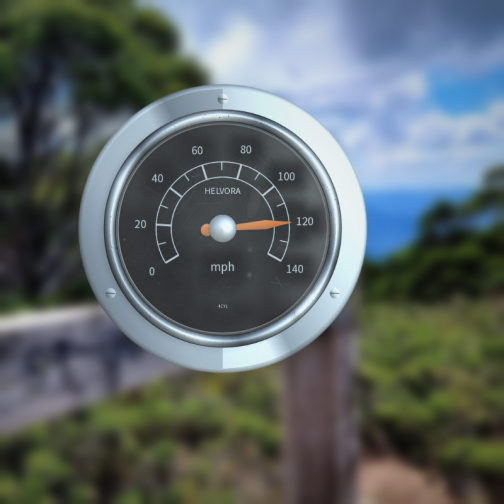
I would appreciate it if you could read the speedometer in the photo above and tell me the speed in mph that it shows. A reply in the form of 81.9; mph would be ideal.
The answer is 120; mph
